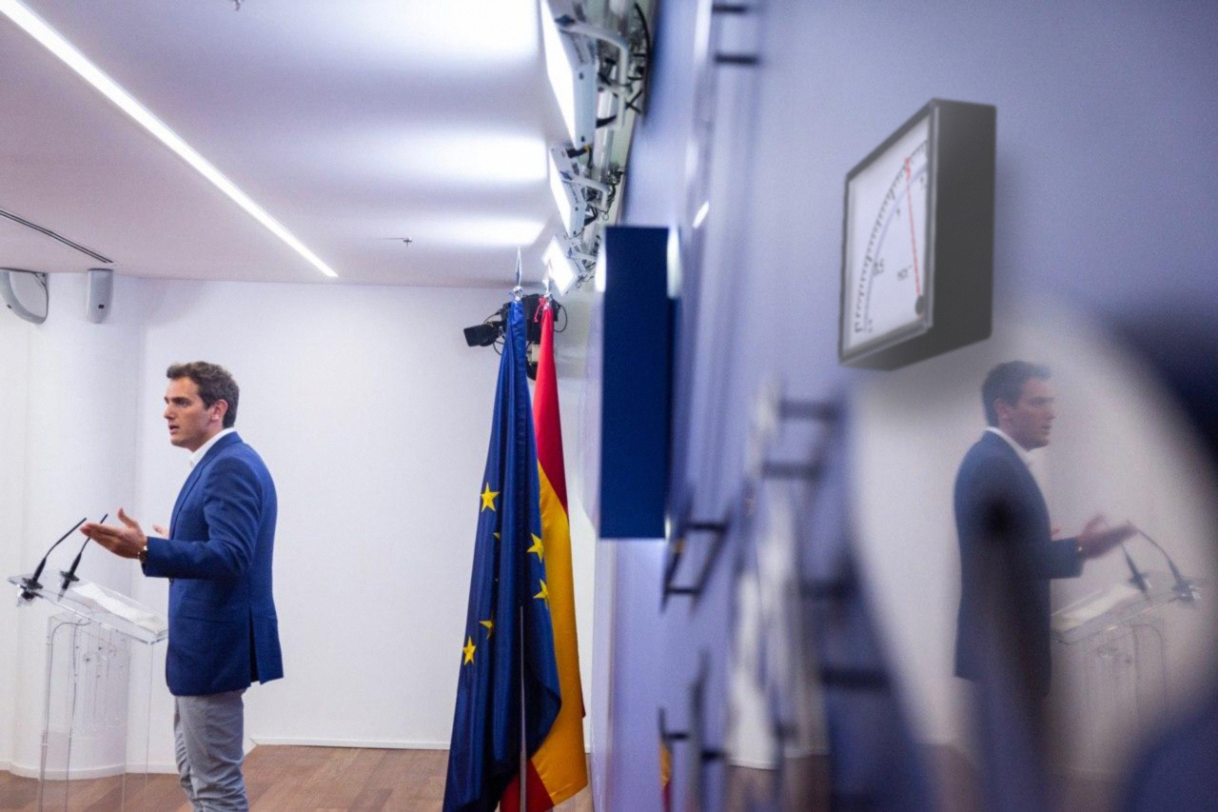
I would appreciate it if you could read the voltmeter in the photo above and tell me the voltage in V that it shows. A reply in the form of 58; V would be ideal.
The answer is 1.25; V
